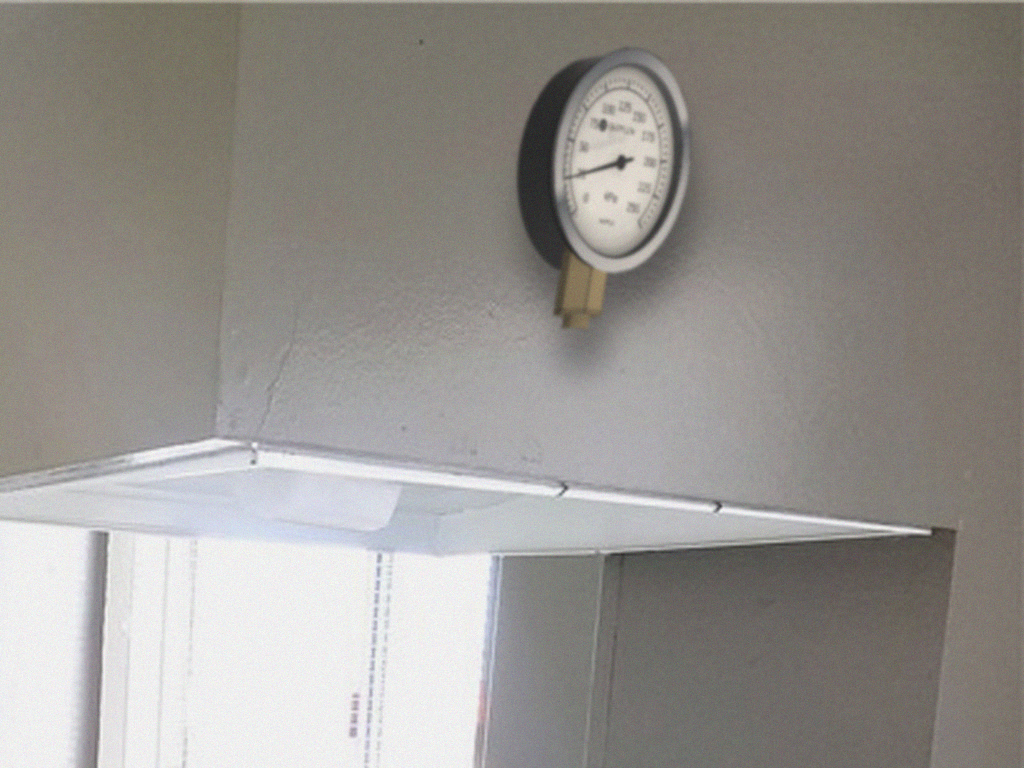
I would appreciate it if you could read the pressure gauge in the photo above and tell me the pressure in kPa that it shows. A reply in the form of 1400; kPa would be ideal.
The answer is 25; kPa
